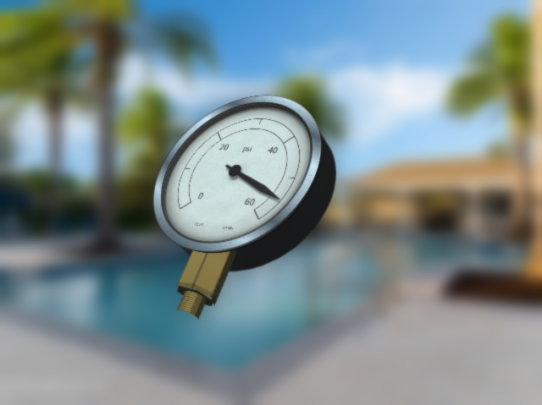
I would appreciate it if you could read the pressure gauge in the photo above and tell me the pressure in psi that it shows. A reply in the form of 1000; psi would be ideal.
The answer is 55; psi
